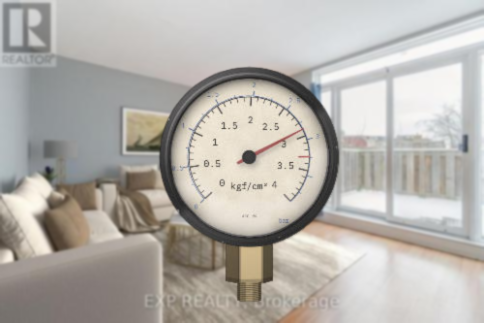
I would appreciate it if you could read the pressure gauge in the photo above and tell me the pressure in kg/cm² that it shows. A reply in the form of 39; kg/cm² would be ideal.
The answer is 2.9; kg/cm²
